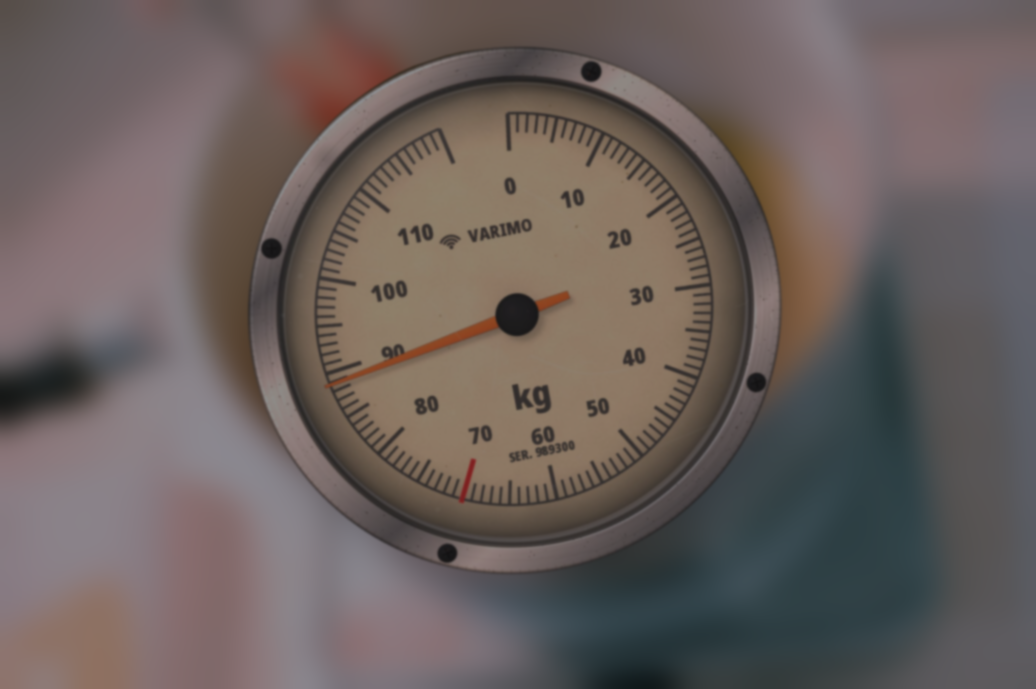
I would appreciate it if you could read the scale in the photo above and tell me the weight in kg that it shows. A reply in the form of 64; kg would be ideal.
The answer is 89; kg
